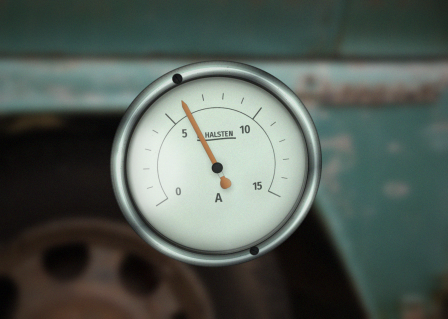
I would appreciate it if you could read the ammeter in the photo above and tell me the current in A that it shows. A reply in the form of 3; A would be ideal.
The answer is 6; A
